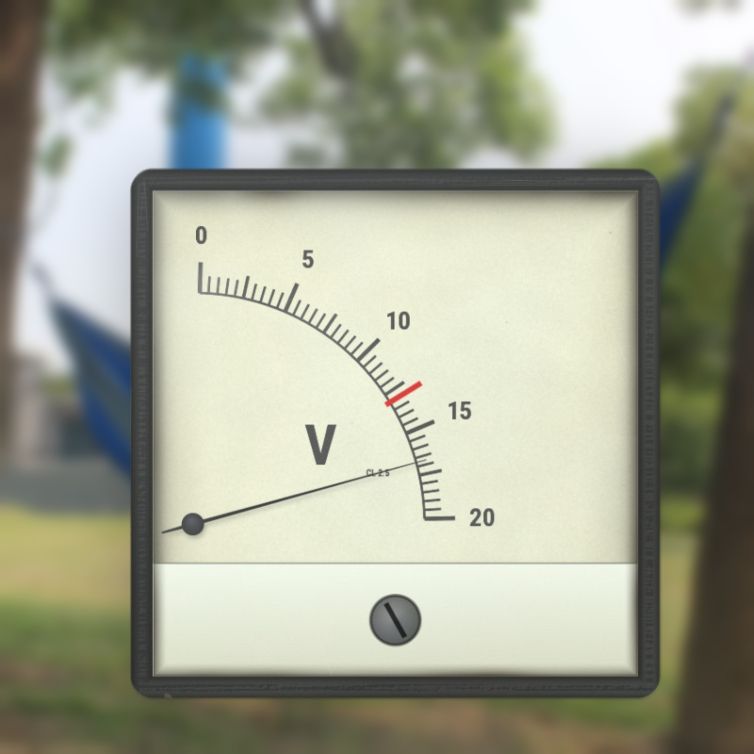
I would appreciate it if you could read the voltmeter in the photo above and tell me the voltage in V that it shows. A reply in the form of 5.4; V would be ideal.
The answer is 16.75; V
